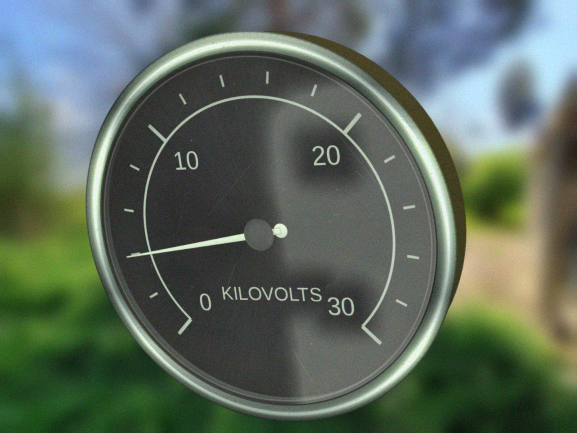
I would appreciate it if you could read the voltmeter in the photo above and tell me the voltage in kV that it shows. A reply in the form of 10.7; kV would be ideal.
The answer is 4; kV
